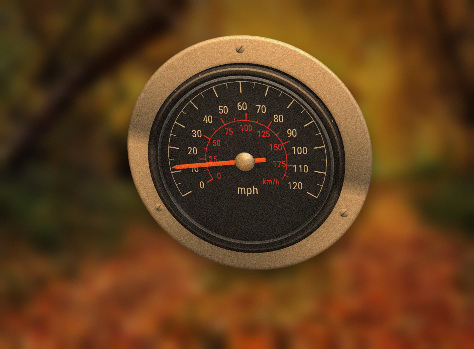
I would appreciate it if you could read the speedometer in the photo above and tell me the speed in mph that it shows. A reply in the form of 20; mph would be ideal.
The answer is 12.5; mph
